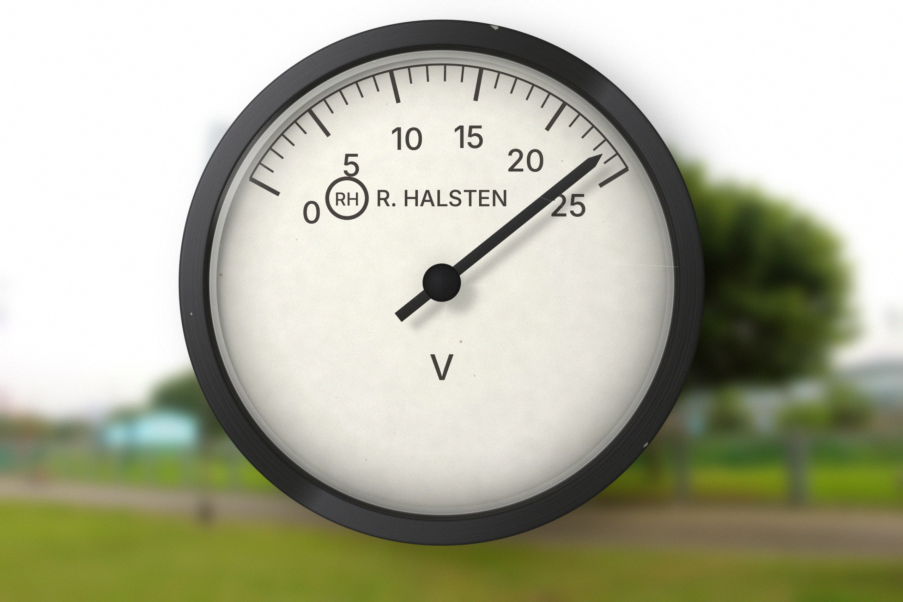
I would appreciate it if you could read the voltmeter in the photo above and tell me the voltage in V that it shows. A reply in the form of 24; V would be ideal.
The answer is 23.5; V
